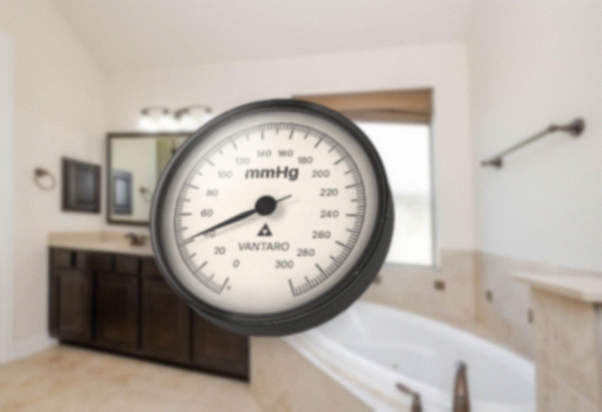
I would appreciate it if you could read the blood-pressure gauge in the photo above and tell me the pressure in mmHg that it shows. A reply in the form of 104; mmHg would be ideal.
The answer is 40; mmHg
